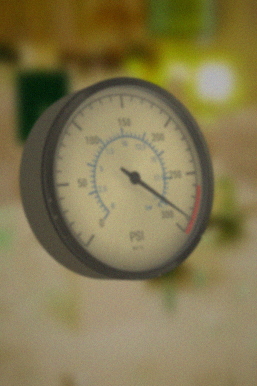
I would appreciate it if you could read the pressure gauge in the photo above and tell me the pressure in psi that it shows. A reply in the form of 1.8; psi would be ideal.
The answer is 290; psi
